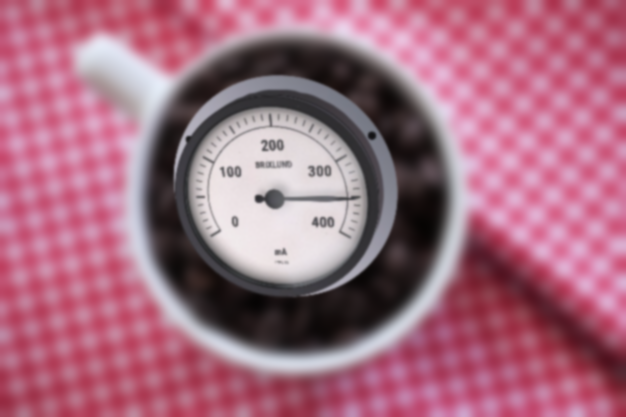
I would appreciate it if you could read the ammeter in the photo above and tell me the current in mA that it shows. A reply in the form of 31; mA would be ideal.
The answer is 350; mA
